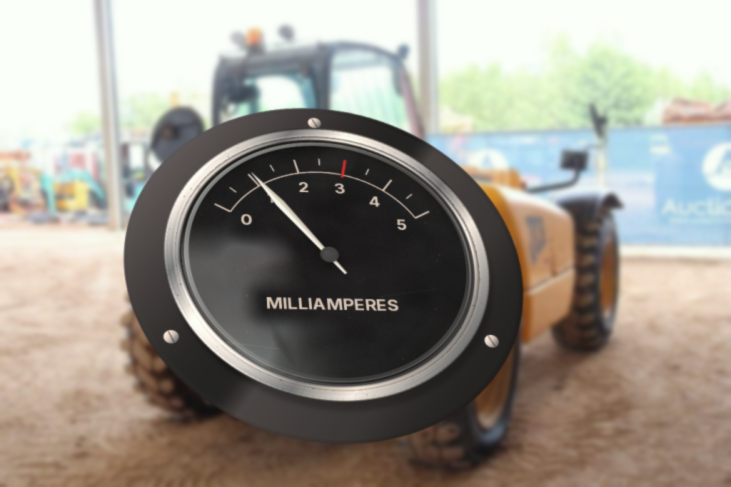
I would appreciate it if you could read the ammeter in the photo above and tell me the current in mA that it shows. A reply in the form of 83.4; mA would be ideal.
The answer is 1; mA
